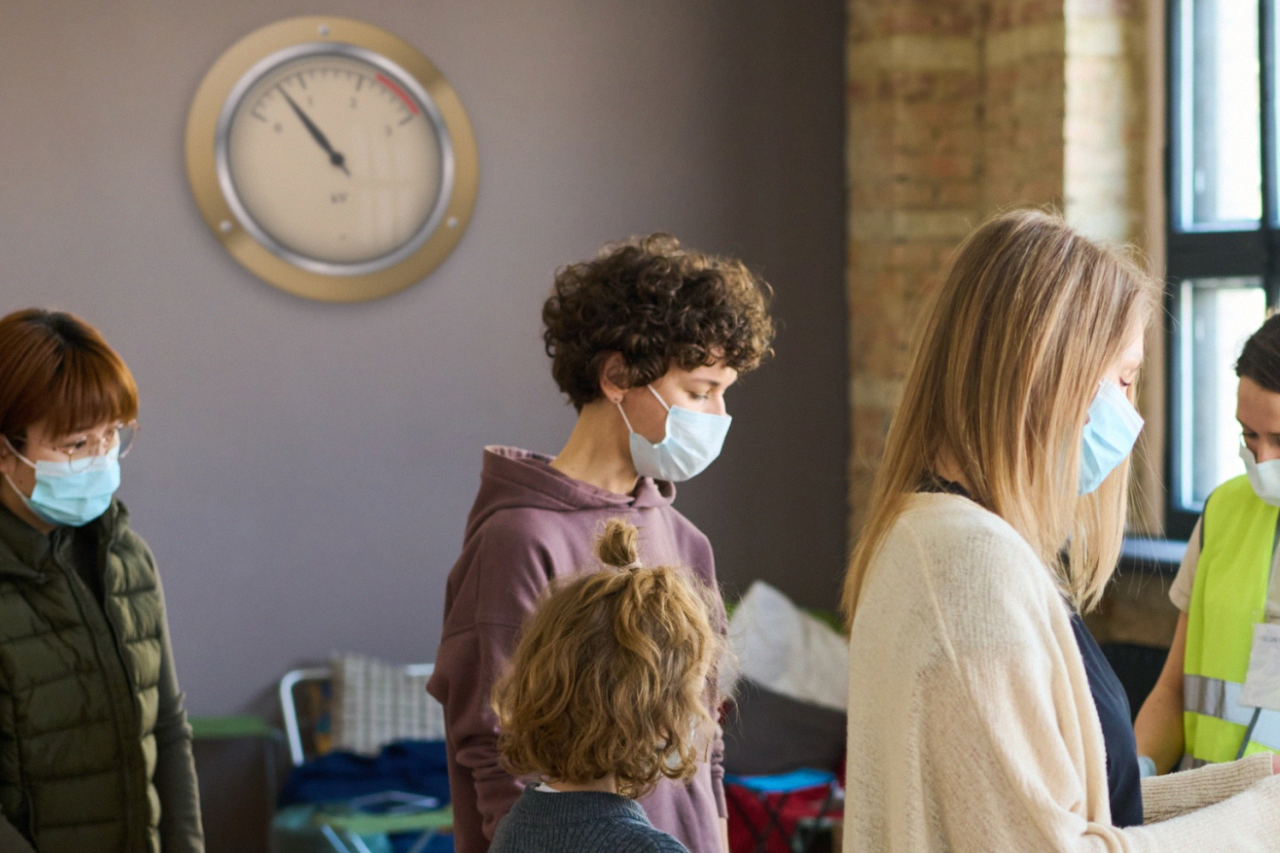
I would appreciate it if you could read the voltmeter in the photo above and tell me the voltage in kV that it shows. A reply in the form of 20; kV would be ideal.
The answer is 0.6; kV
